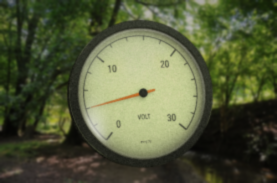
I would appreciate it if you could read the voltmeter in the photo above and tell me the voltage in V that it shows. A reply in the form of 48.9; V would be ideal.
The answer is 4; V
